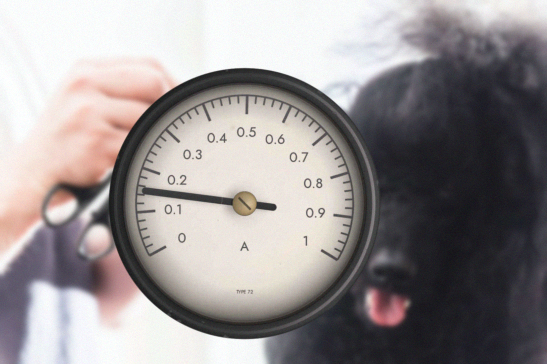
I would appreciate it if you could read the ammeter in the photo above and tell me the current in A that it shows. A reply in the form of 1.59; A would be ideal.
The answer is 0.15; A
